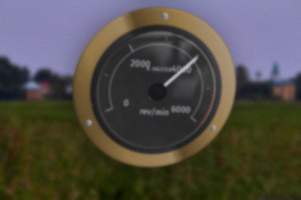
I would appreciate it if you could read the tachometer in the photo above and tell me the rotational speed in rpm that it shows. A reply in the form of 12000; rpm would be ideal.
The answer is 4000; rpm
